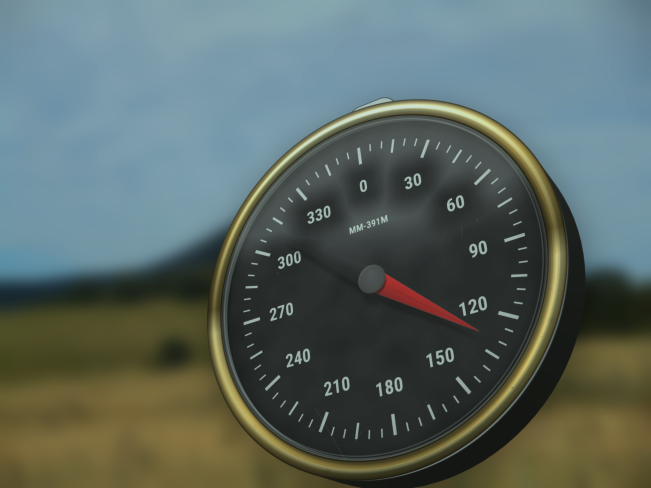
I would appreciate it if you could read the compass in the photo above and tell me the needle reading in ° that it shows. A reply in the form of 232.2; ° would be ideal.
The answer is 130; °
